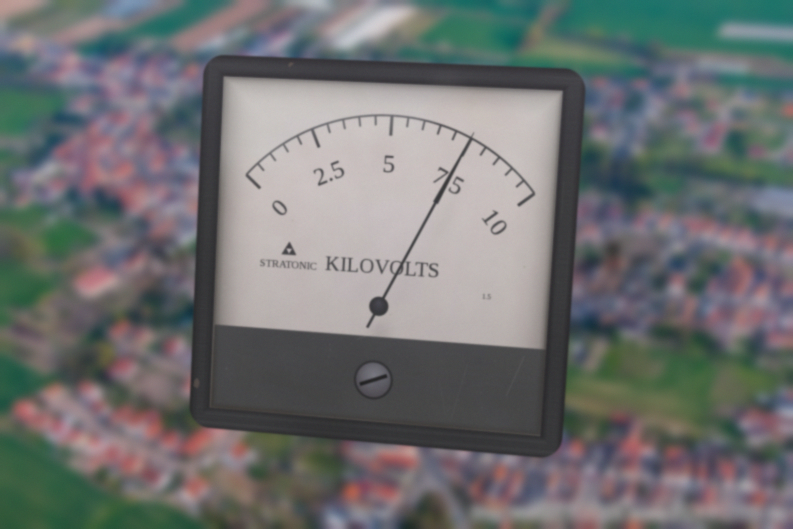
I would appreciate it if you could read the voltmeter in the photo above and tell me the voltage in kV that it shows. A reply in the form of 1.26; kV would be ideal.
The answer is 7.5; kV
